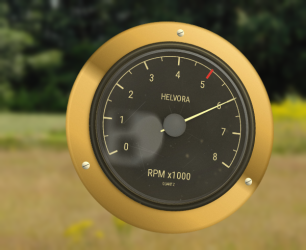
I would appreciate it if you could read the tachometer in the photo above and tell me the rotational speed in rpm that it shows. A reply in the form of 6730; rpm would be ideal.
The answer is 6000; rpm
